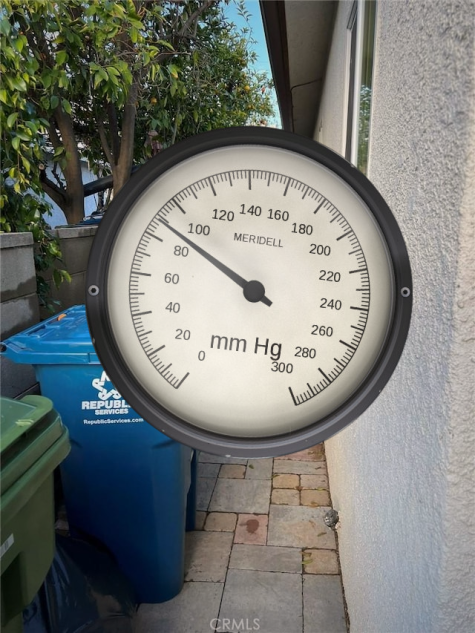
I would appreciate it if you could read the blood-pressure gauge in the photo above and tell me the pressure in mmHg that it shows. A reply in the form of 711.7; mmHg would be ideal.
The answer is 88; mmHg
